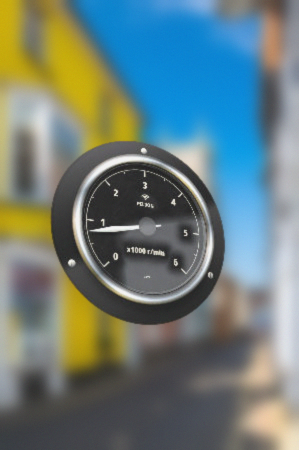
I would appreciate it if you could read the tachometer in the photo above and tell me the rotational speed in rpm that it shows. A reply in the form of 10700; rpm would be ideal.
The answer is 750; rpm
